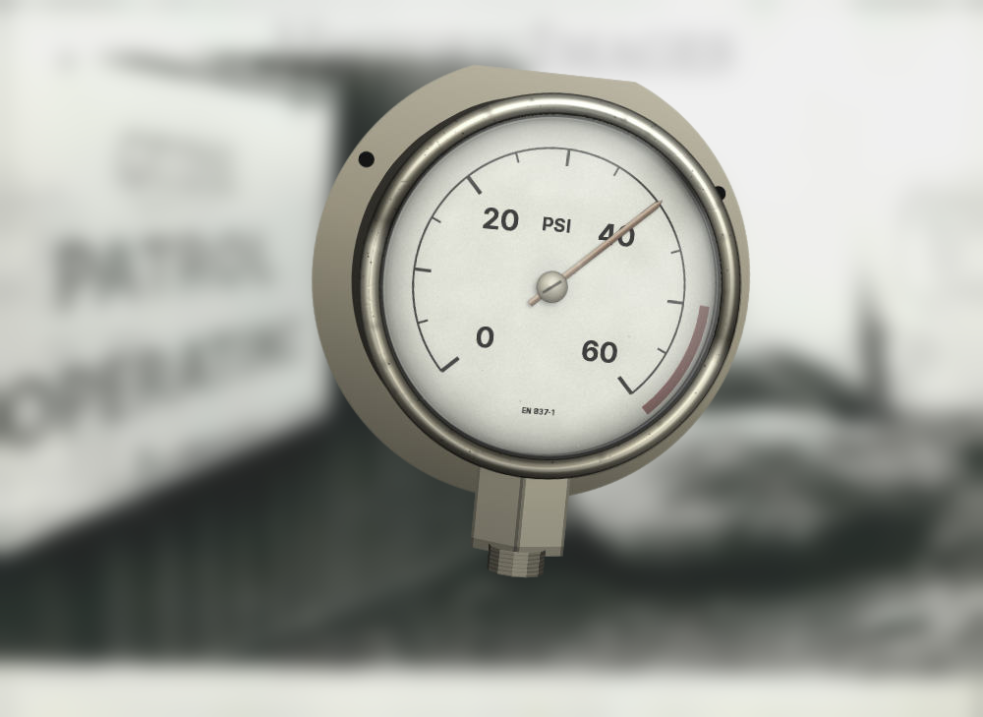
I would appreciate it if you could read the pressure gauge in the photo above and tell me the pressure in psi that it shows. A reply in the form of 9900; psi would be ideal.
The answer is 40; psi
